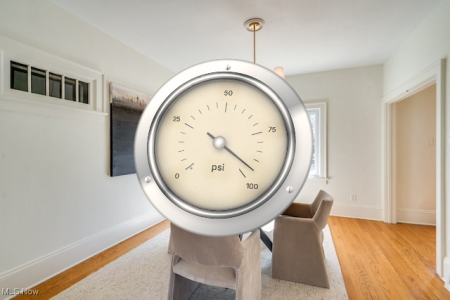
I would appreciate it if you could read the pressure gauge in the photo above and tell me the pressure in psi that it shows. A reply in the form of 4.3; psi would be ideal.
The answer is 95; psi
